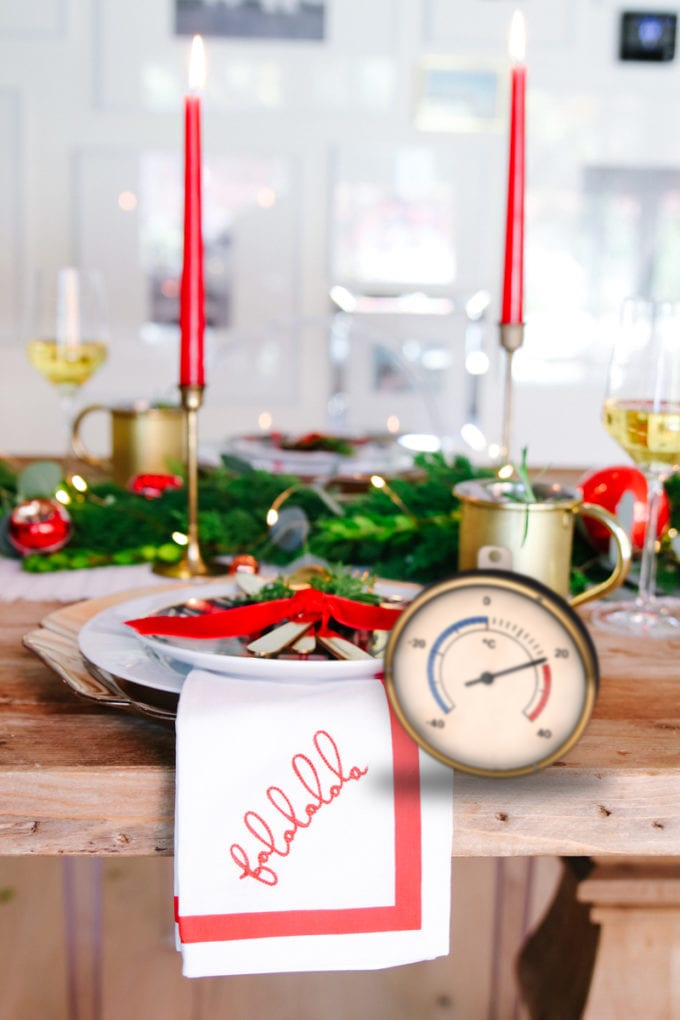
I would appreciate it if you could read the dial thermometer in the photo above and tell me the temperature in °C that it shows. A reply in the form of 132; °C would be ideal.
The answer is 20; °C
